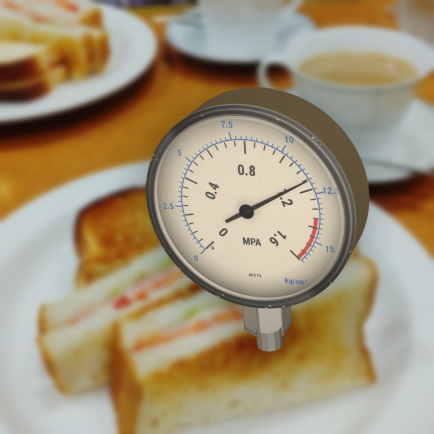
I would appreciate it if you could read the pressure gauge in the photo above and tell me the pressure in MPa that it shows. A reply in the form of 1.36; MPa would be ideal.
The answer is 1.15; MPa
